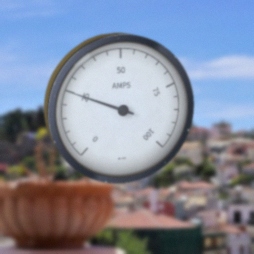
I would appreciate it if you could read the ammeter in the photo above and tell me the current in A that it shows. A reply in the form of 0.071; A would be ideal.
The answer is 25; A
